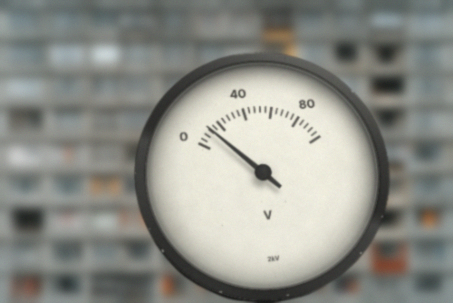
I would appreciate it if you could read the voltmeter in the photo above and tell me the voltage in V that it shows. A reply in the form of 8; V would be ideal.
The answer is 12; V
